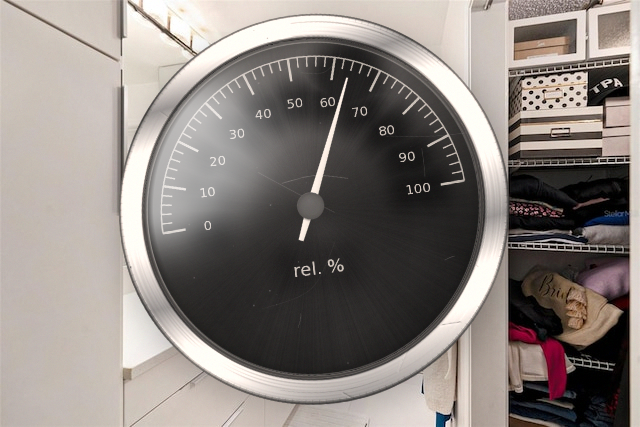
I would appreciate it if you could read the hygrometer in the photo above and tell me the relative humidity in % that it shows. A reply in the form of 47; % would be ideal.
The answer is 64; %
